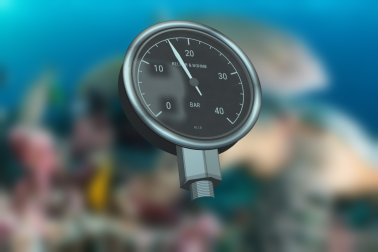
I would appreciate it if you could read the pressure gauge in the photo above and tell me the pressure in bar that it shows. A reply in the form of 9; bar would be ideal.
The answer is 16; bar
